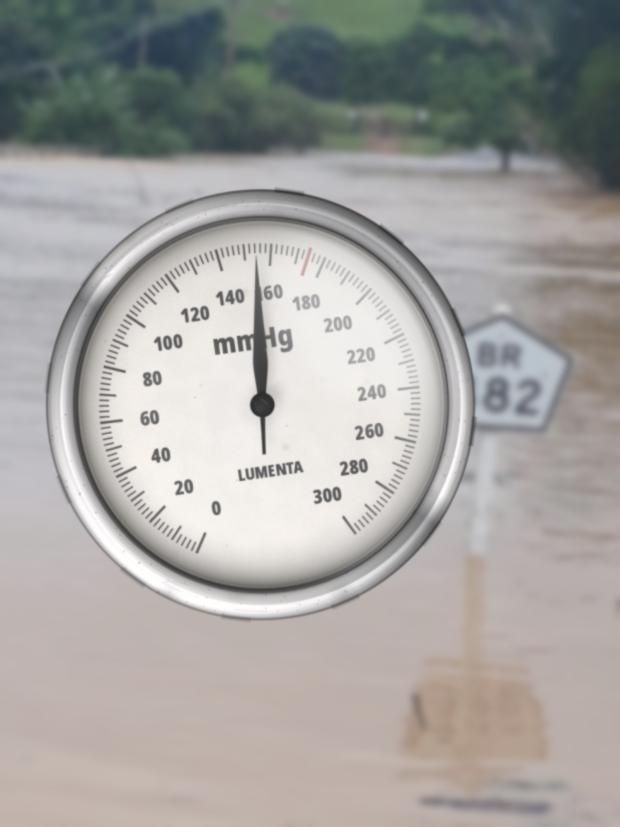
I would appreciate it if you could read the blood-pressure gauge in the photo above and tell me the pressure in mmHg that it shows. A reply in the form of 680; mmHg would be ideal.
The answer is 154; mmHg
